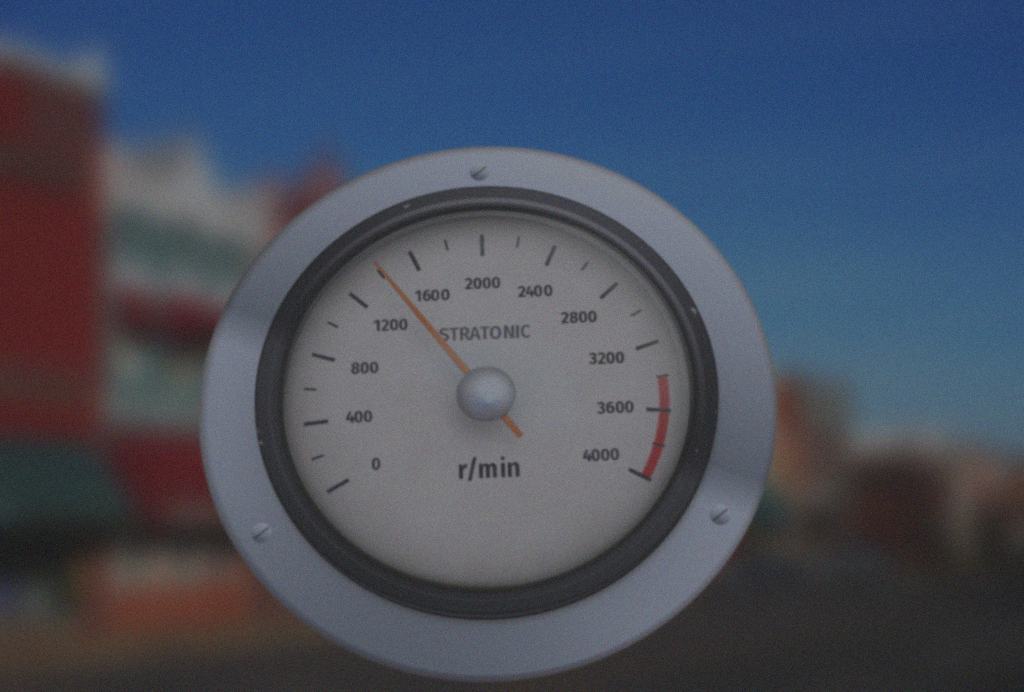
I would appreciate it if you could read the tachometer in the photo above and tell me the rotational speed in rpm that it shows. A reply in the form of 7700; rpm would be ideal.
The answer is 1400; rpm
